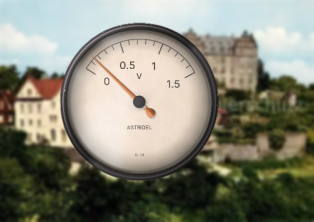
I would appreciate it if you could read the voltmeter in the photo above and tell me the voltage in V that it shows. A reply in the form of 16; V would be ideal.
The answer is 0.15; V
